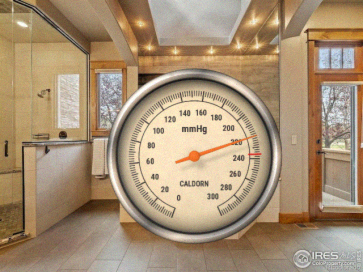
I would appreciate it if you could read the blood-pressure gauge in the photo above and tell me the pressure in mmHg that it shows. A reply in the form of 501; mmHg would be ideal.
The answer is 220; mmHg
